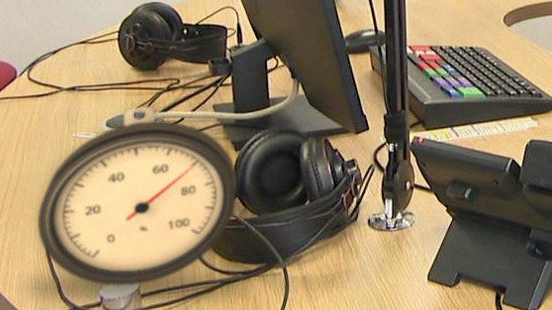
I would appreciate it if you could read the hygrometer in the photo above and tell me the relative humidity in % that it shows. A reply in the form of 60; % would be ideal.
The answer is 70; %
